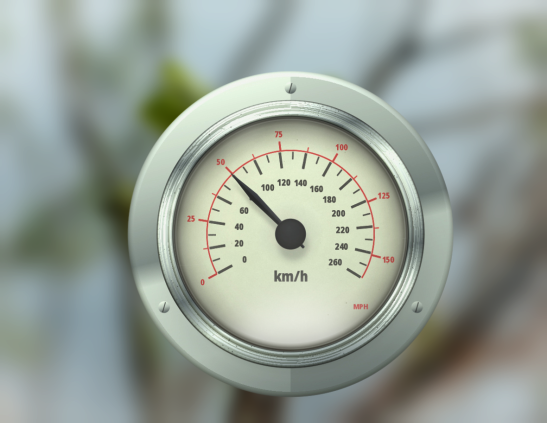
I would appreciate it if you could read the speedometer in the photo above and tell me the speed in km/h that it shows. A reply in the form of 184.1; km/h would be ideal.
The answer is 80; km/h
